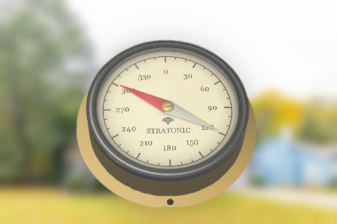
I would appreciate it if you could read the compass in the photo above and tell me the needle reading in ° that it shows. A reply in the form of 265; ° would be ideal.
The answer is 300; °
